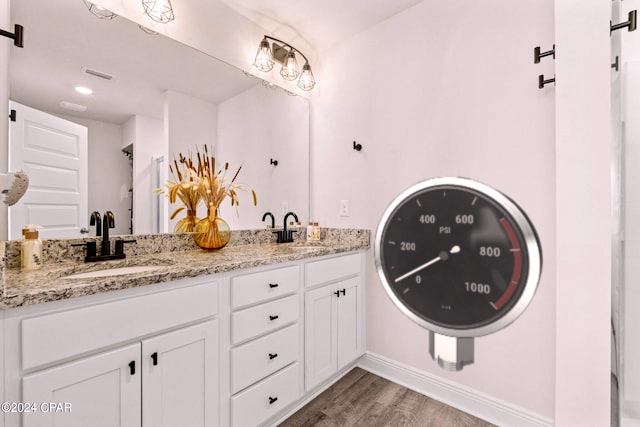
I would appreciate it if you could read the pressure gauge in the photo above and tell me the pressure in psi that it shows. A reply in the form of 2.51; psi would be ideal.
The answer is 50; psi
